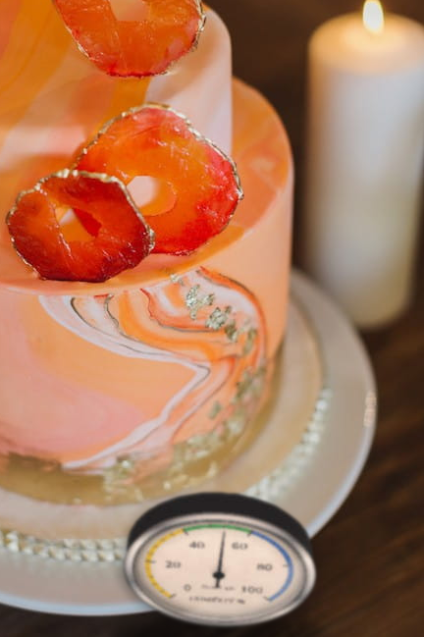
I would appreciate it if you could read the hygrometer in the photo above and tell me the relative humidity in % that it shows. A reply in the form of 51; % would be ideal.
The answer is 52; %
